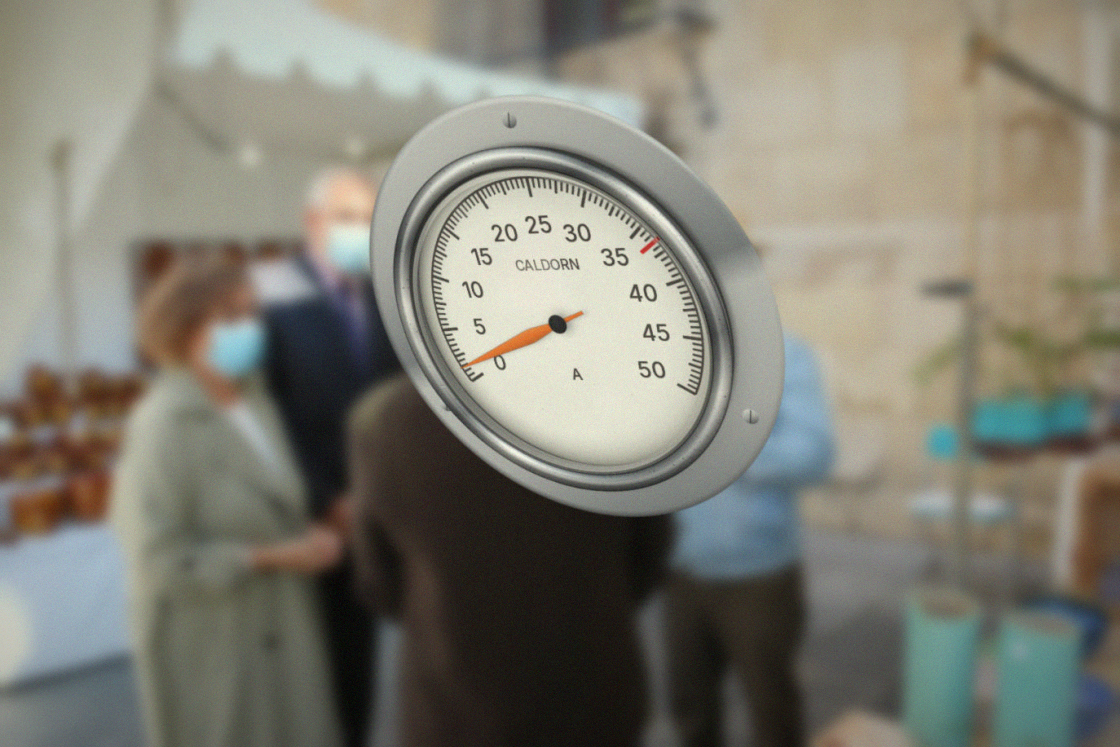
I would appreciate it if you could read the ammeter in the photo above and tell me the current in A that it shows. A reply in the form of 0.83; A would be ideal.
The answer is 1.5; A
